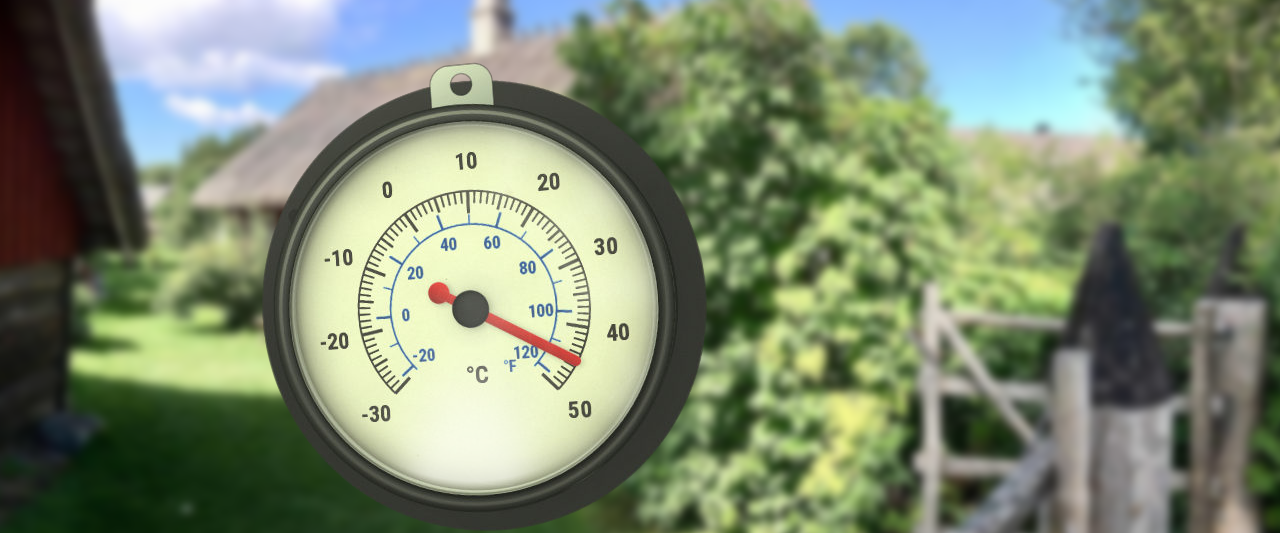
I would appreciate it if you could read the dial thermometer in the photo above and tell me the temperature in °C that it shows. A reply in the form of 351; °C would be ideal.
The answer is 45; °C
